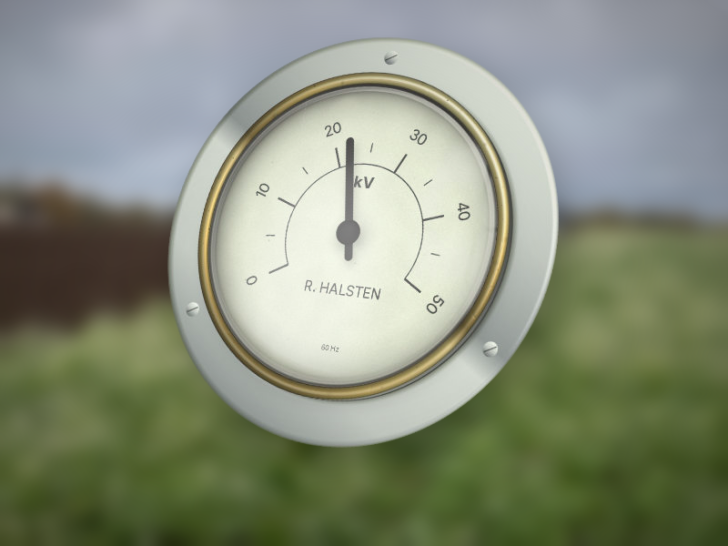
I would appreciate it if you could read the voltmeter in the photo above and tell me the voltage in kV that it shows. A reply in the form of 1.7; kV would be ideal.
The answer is 22.5; kV
